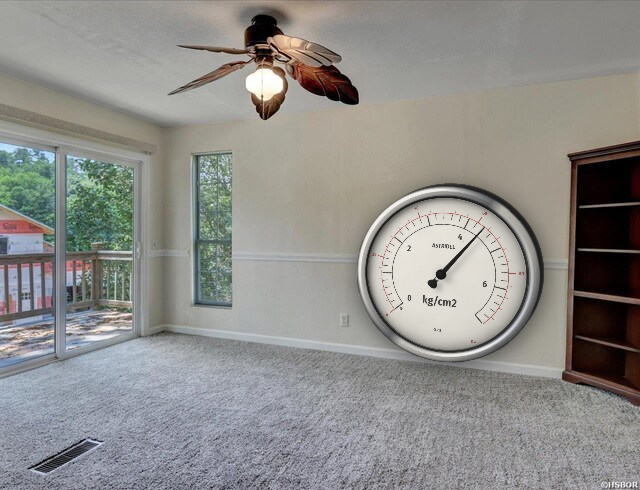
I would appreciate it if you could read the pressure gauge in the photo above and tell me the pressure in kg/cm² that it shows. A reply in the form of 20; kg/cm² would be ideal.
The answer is 4.4; kg/cm²
